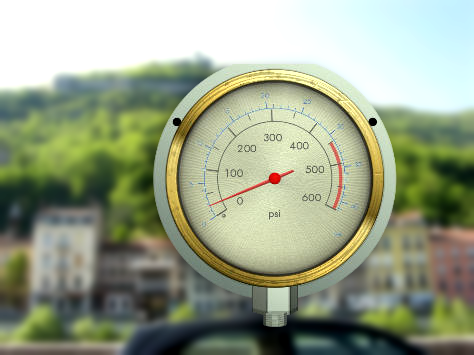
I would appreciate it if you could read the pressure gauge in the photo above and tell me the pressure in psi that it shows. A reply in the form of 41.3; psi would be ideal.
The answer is 25; psi
